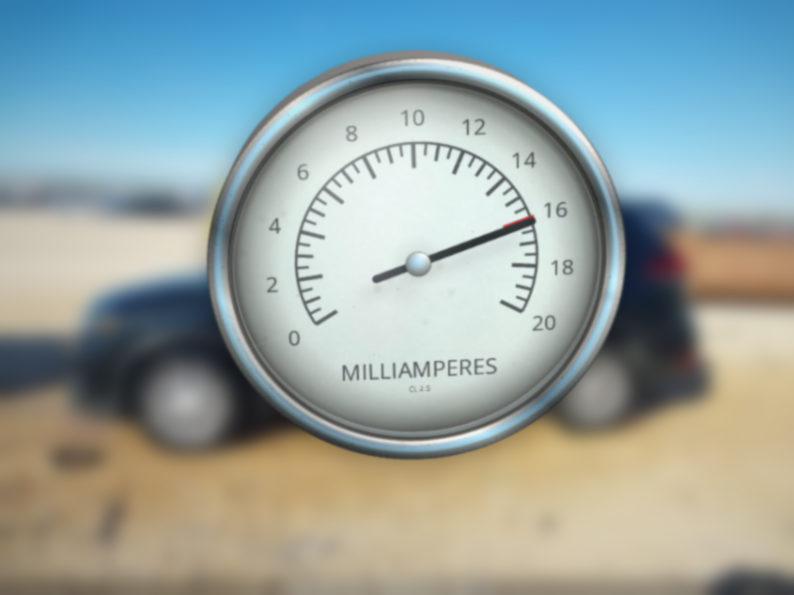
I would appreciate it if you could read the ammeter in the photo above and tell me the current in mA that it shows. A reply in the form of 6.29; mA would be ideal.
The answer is 16; mA
